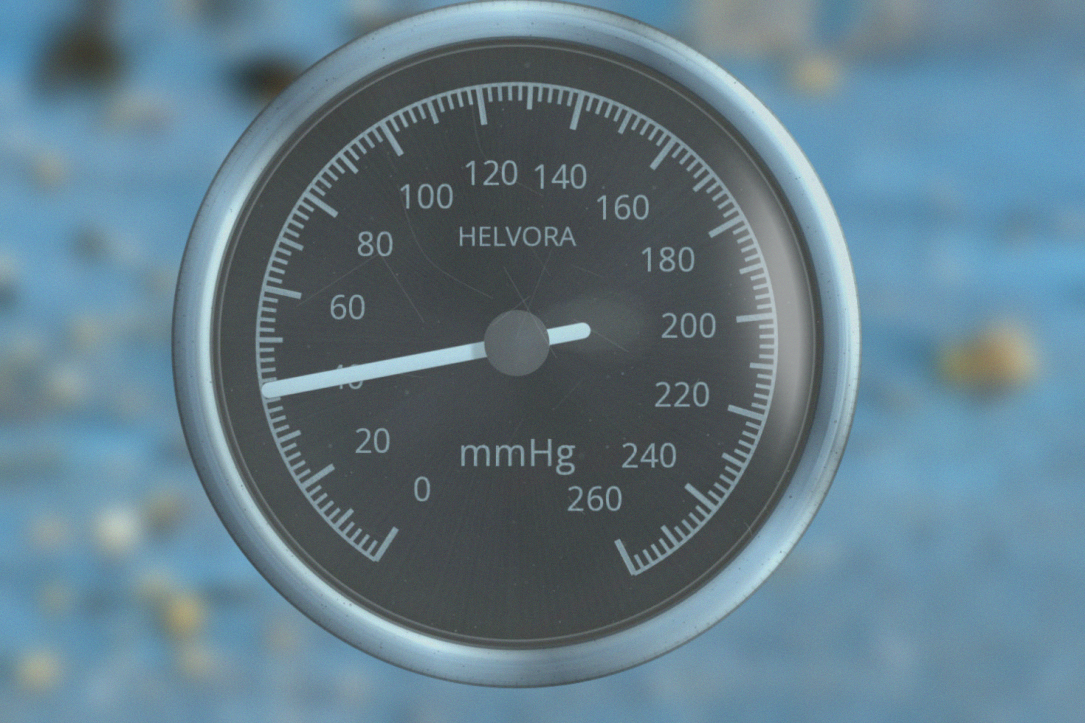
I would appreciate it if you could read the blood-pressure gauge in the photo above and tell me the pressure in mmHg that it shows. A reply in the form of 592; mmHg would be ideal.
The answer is 40; mmHg
